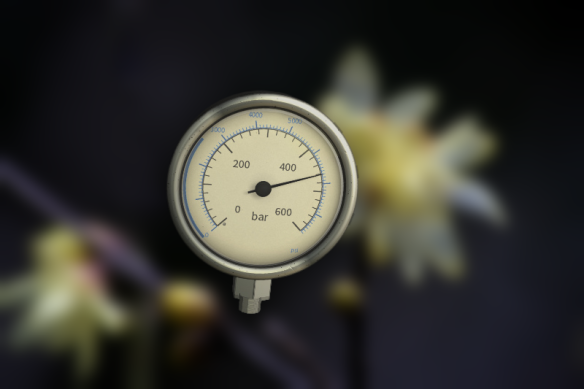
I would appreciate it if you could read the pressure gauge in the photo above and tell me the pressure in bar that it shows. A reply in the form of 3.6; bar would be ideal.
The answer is 460; bar
